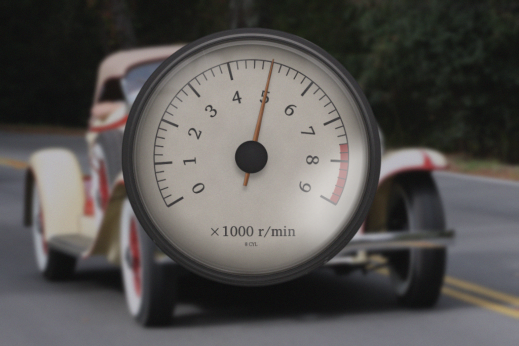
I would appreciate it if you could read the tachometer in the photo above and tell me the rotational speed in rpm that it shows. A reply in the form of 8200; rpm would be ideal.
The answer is 5000; rpm
